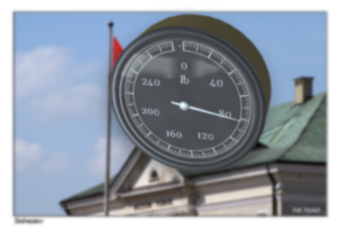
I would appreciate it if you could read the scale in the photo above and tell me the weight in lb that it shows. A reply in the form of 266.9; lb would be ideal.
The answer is 80; lb
